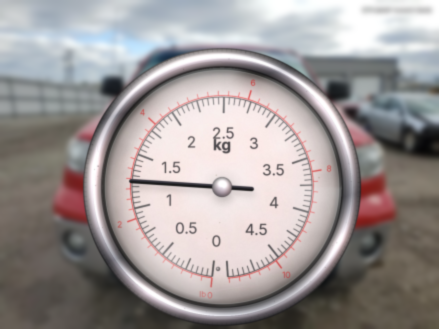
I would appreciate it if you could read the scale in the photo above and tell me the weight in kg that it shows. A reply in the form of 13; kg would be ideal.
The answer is 1.25; kg
